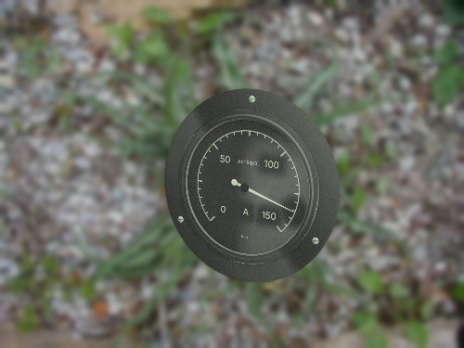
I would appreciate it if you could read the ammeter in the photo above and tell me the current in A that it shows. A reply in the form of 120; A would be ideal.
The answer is 135; A
